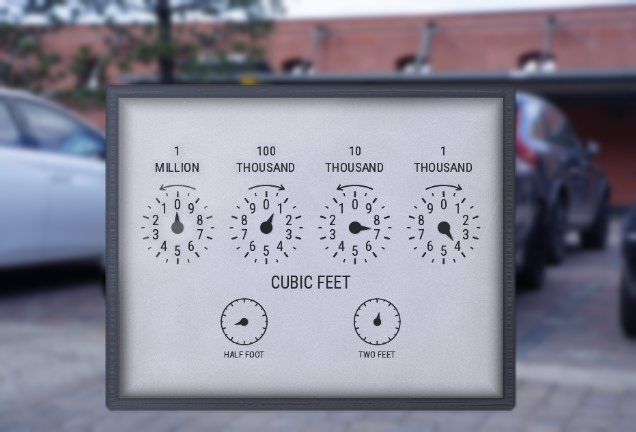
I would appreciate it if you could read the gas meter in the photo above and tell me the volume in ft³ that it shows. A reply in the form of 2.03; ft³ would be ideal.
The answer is 7400; ft³
